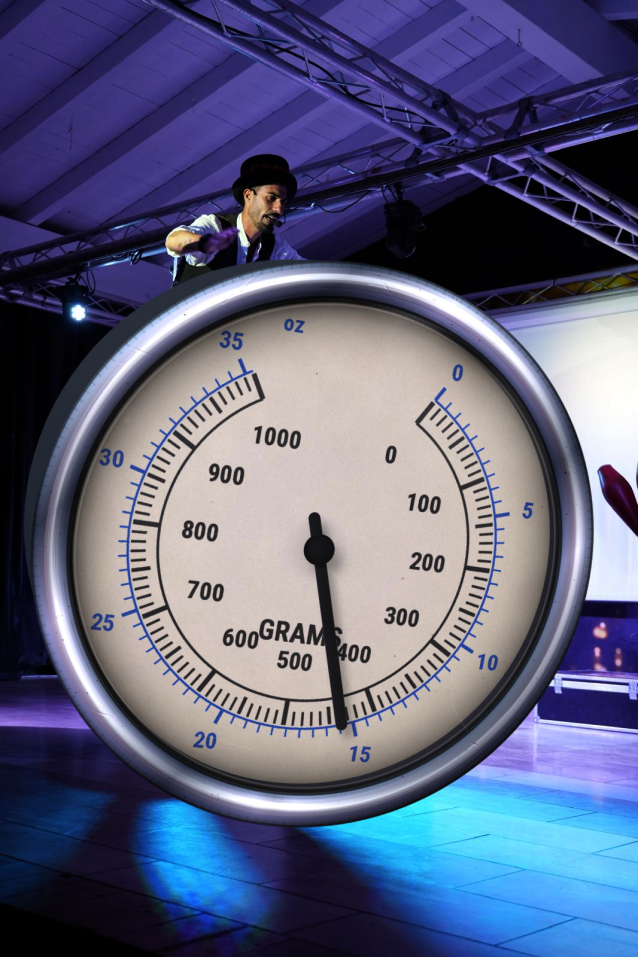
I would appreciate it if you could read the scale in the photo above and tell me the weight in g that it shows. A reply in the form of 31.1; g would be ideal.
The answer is 440; g
